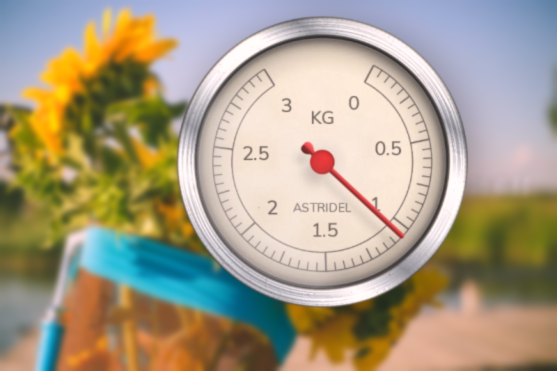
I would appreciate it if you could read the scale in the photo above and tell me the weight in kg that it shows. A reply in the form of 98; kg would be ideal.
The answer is 1.05; kg
